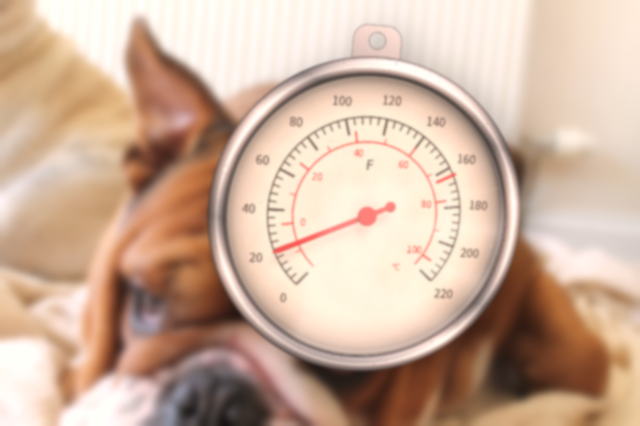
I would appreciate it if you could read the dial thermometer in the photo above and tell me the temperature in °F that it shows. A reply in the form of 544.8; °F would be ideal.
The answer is 20; °F
